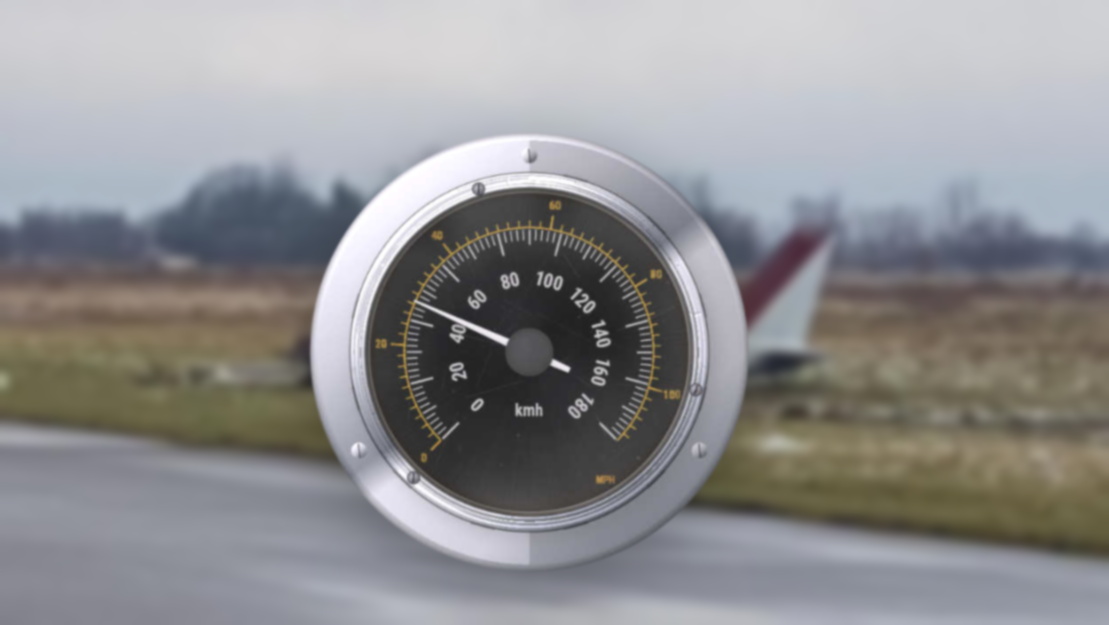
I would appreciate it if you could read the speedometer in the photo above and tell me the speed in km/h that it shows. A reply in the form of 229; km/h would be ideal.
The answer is 46; km/h
